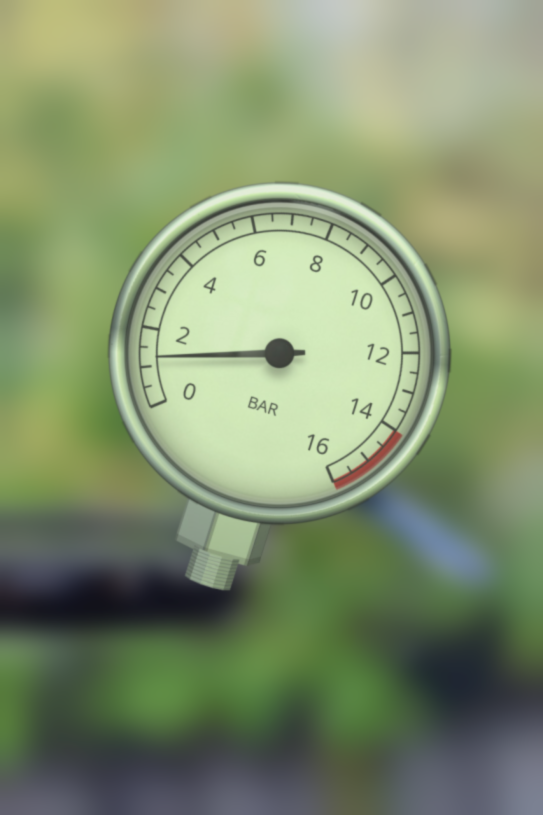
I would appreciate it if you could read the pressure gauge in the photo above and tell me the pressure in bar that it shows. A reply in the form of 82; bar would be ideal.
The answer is 1.25; bar
